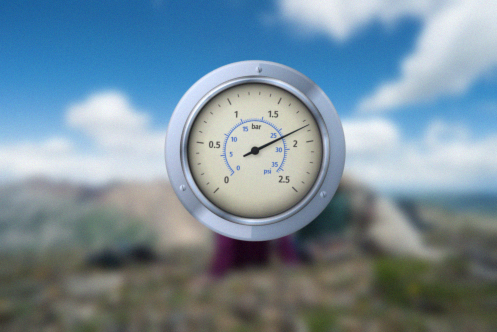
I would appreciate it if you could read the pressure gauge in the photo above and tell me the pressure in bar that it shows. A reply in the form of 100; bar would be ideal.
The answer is 1.85; bar
